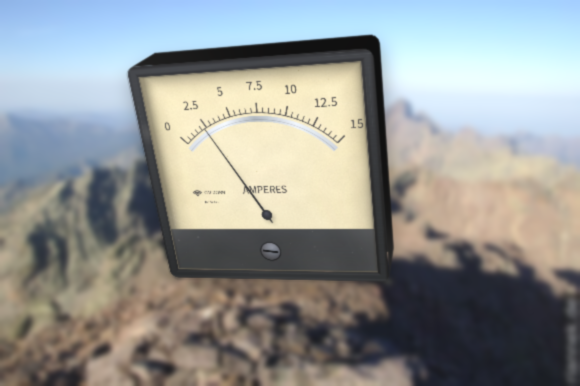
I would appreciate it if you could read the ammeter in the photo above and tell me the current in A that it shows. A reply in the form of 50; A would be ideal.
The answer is 2.5; A
